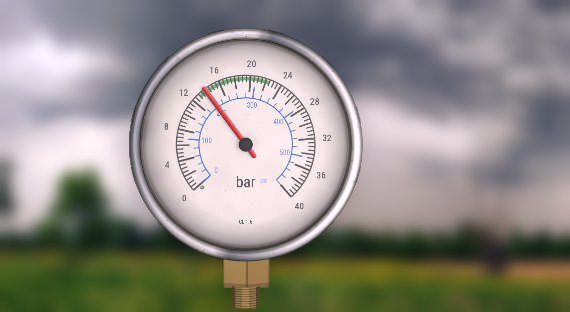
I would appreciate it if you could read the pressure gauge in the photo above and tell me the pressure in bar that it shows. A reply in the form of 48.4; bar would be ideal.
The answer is 14; bar
